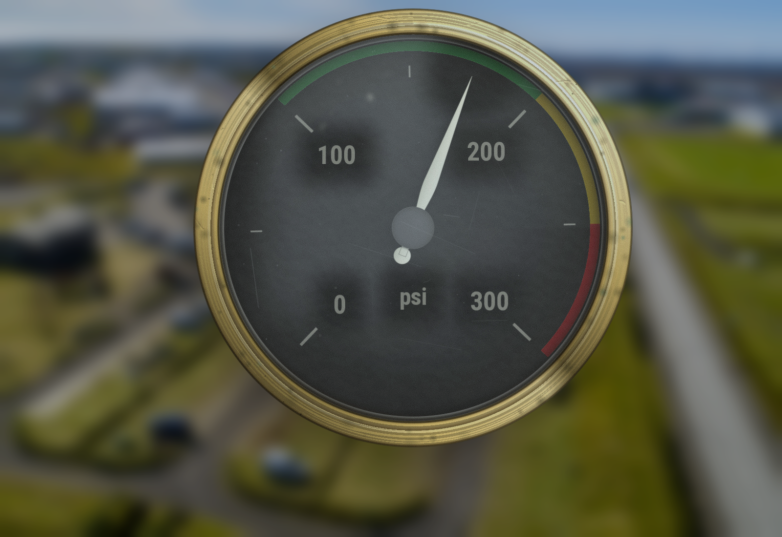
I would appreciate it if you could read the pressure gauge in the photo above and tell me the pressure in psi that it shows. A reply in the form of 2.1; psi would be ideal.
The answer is 175; psi
